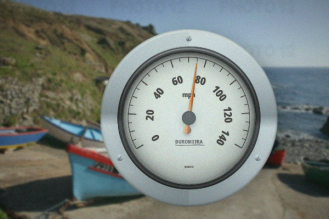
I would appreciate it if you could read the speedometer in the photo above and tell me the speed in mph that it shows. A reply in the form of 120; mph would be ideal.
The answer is 75; mph
